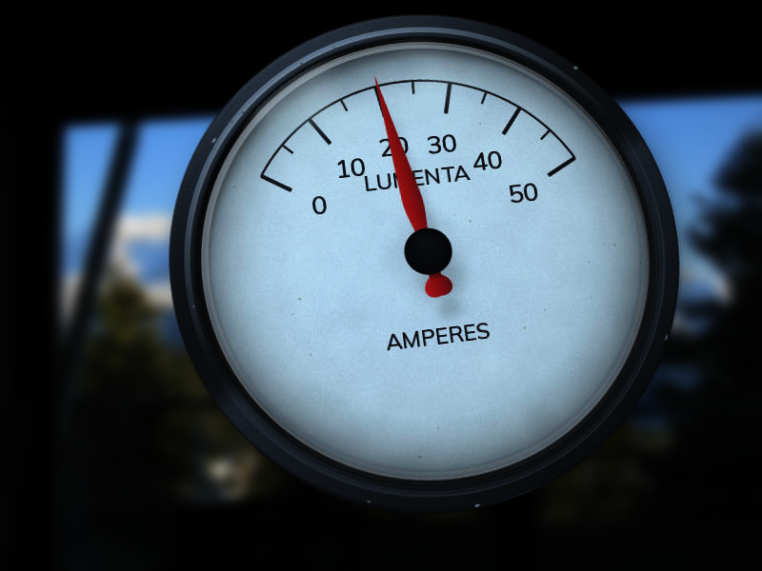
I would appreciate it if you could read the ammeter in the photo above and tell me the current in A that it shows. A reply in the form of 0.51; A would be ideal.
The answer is 20; A
